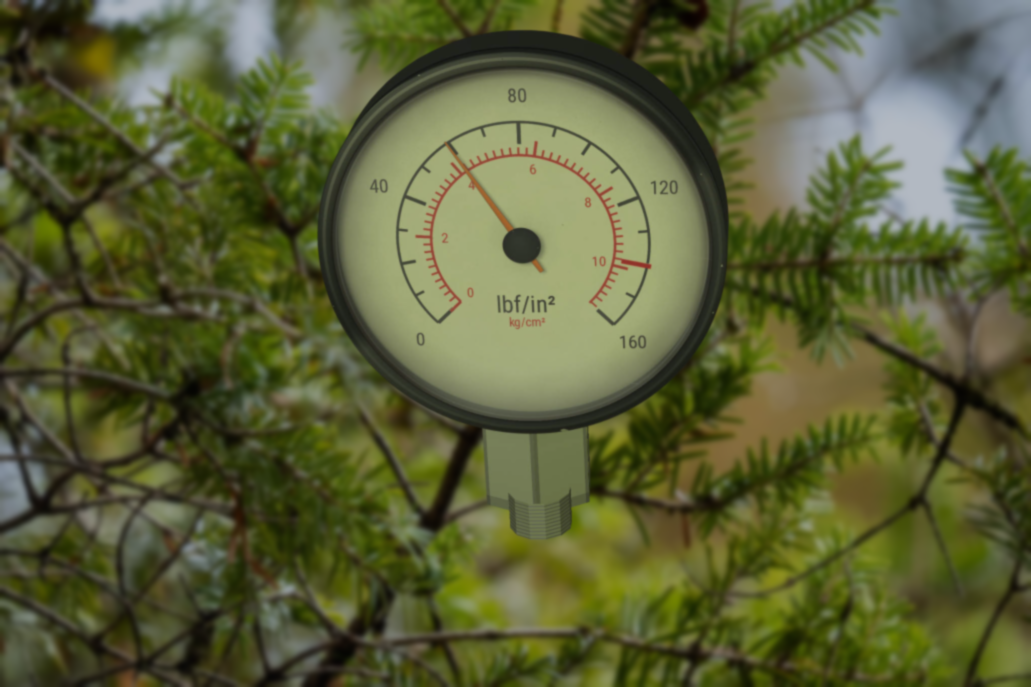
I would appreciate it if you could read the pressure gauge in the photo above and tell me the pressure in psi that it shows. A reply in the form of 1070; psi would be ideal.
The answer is 60; psi
